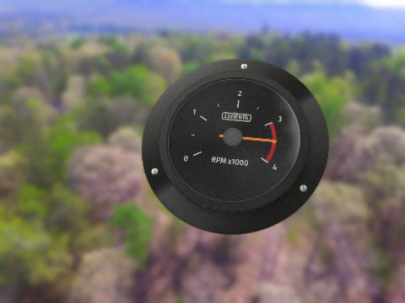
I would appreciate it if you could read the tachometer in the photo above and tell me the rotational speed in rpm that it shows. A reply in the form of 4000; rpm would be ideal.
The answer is 3500; rpm
